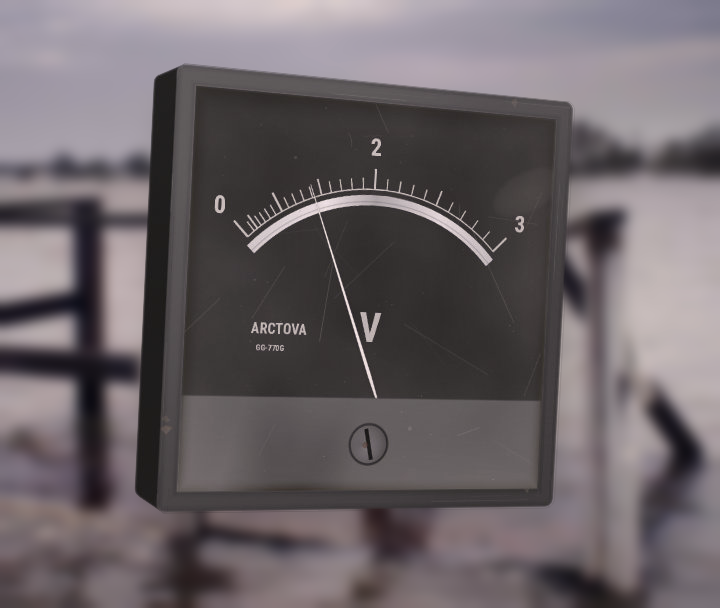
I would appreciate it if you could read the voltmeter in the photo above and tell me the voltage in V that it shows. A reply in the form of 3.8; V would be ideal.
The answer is 1.4; V
